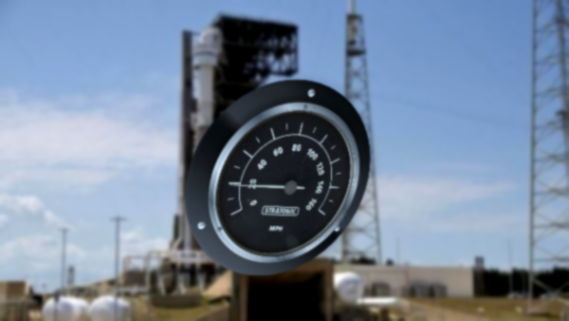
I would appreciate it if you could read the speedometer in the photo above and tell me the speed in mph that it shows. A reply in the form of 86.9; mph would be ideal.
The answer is 20; mph
